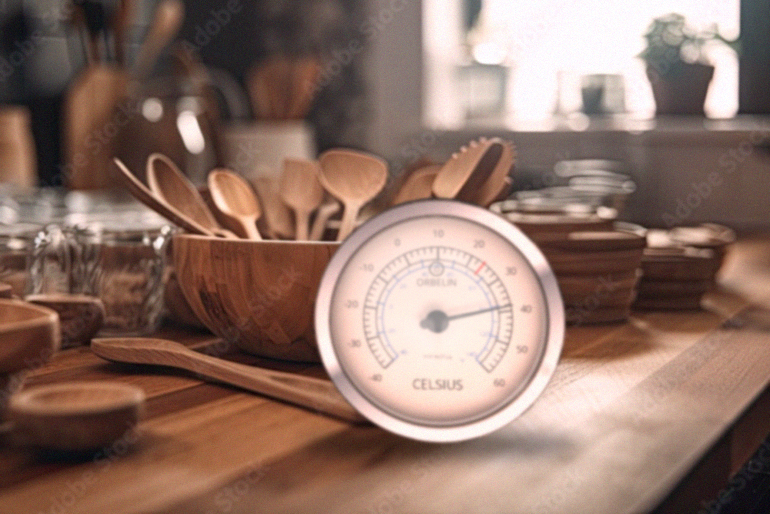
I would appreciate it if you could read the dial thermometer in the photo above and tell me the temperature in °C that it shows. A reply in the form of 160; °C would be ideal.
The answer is 38; °C
